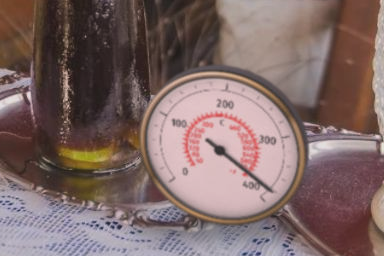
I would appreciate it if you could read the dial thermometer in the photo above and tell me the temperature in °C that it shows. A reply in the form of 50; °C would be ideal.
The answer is 380; °C
